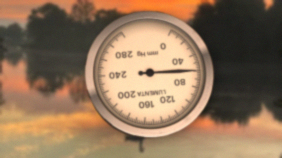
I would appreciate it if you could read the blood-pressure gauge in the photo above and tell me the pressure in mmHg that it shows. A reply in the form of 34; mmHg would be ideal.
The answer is 60; mmHg
